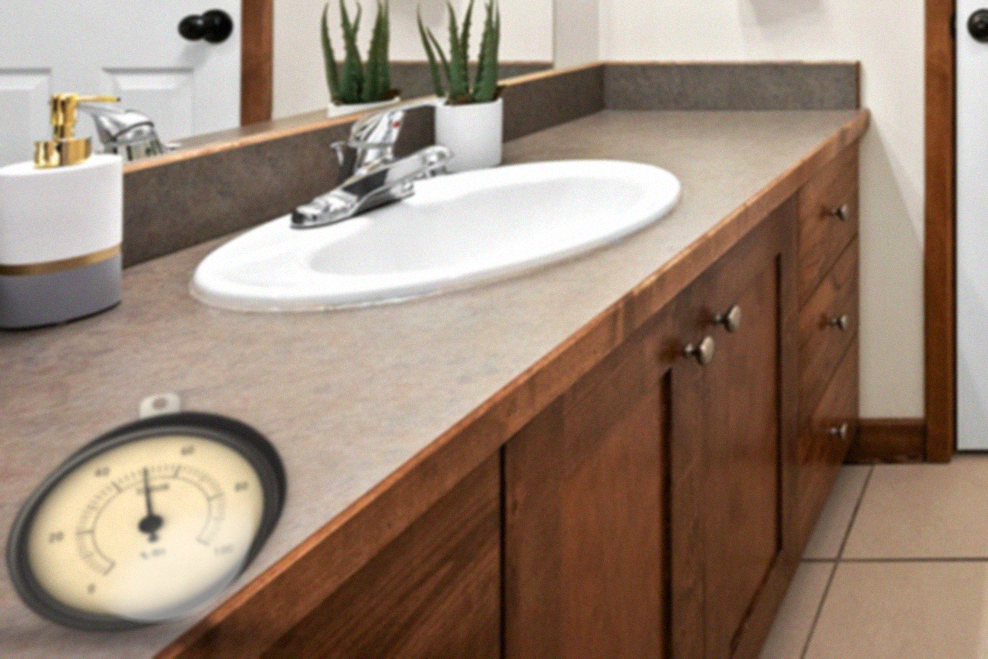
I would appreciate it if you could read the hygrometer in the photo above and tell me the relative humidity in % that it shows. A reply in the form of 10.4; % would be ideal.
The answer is 50; %
